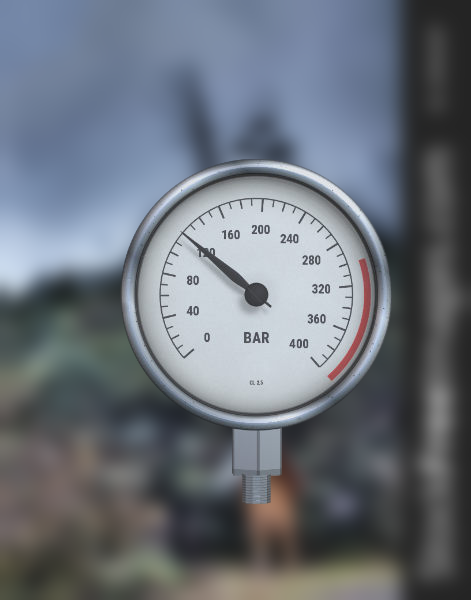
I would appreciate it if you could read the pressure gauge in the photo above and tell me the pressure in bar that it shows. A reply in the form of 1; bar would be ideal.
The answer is 120; bar
